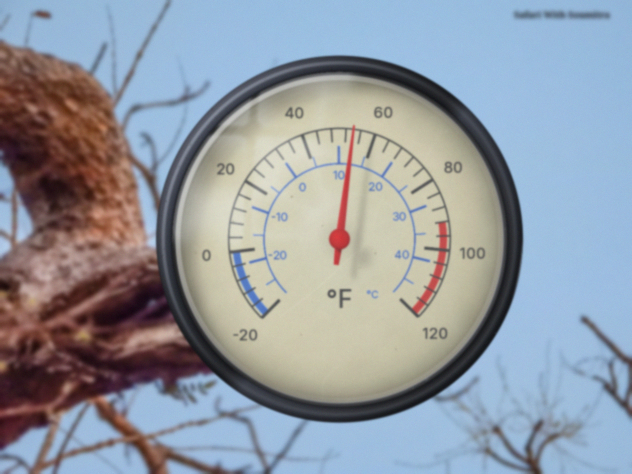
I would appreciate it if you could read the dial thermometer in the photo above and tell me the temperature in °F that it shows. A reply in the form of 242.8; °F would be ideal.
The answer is 54; °F
